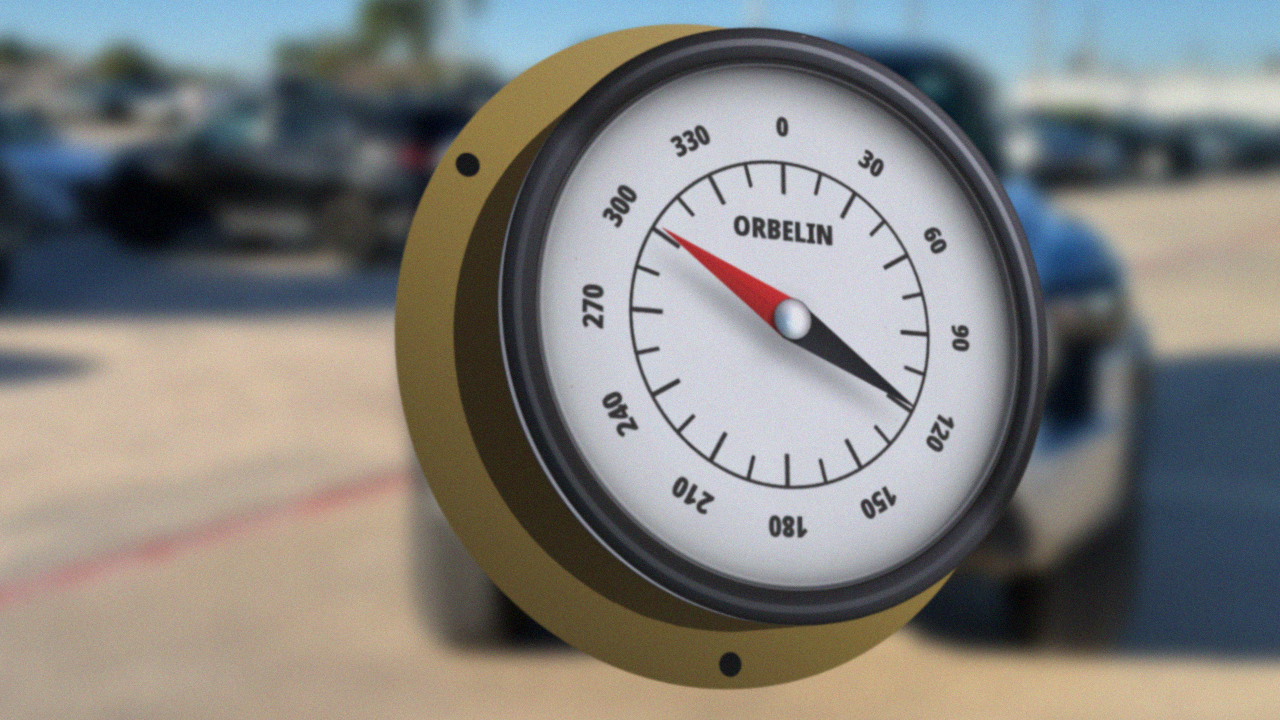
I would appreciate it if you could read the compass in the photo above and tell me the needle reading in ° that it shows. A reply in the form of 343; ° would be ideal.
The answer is 300; °
